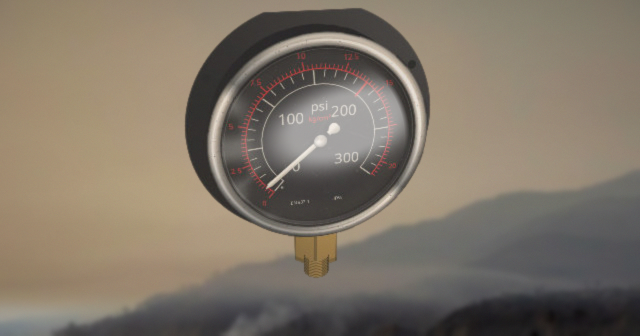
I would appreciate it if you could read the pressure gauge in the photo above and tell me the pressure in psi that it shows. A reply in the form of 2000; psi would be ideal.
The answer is 10; psi
